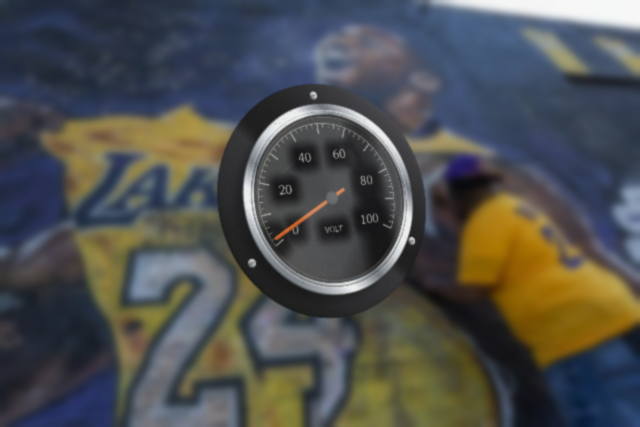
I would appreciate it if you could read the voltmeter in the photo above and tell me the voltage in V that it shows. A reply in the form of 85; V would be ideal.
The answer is 2; V
